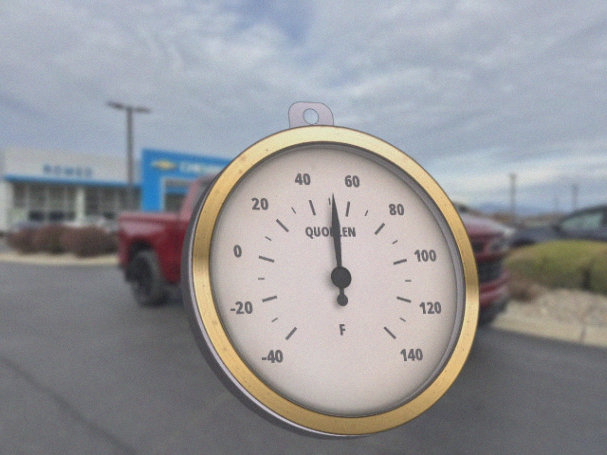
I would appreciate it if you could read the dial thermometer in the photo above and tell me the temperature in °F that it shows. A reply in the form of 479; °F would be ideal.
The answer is 50; °F
